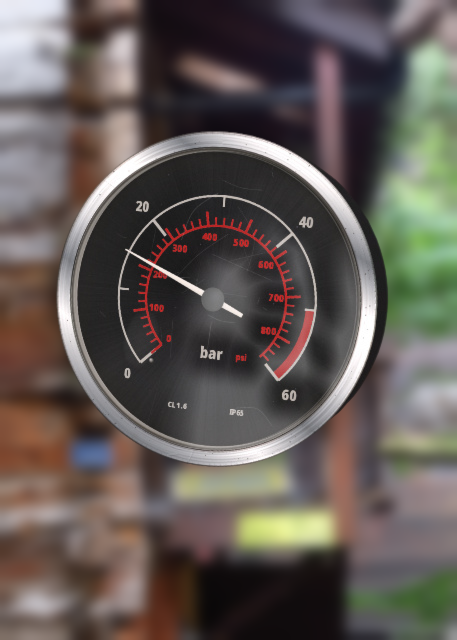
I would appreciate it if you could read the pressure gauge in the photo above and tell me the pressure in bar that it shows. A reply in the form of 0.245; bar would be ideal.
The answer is 15; bar
